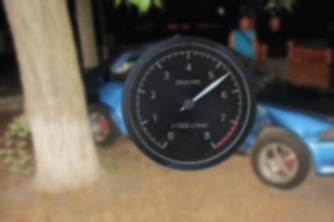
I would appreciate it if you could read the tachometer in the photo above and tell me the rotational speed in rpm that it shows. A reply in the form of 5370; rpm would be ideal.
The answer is 5400; rpm
